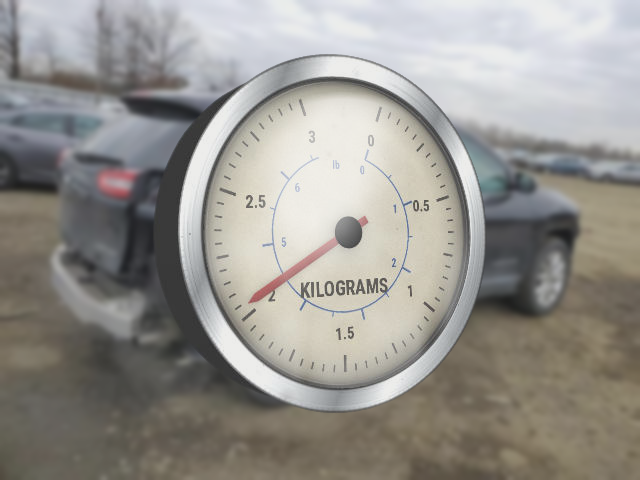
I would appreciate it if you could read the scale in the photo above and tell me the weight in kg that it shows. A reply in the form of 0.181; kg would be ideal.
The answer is 2.05; kg
